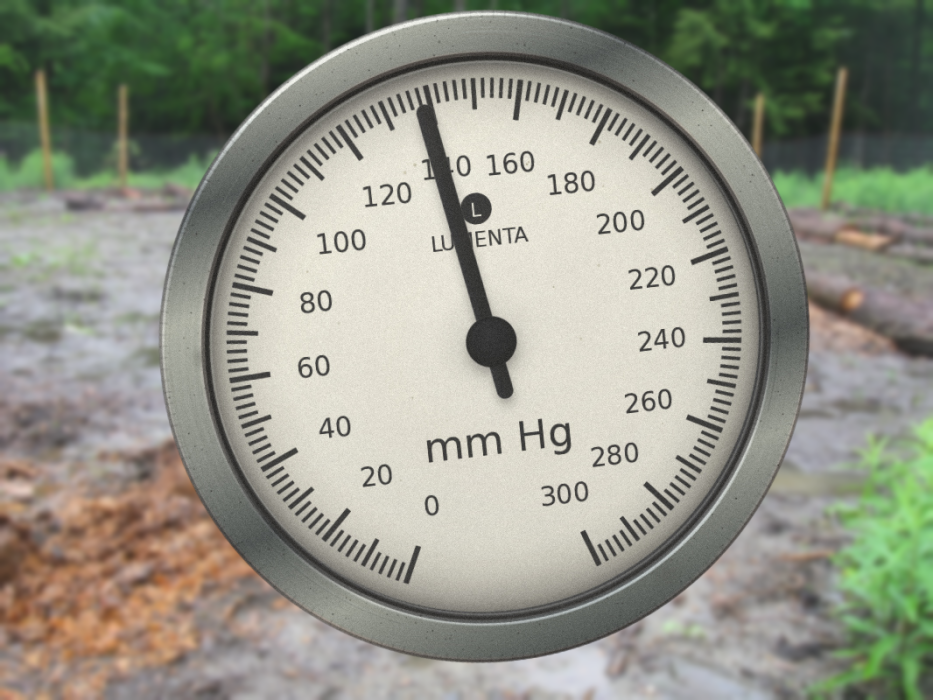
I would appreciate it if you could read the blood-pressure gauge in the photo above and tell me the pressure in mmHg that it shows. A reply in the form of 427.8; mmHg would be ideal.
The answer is 138; mmHg
